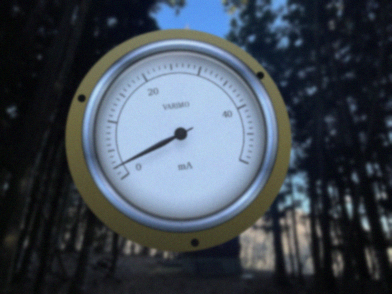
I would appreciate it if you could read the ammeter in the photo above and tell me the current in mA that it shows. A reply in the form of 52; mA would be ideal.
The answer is 2; mA
